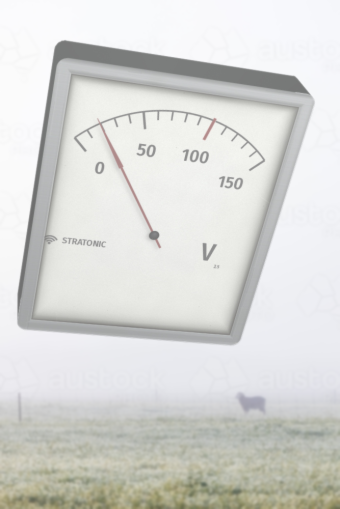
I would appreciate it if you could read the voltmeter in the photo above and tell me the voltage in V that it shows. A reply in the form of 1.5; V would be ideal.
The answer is 20; V
